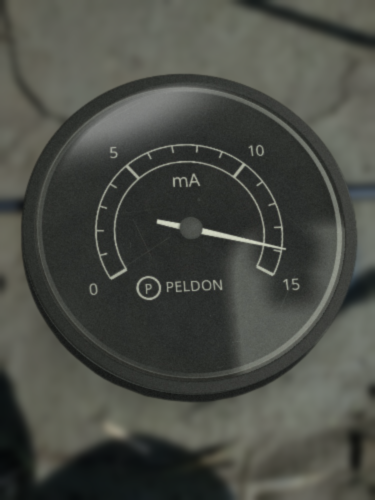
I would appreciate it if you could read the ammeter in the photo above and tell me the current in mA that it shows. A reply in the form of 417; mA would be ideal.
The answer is 14; mA
